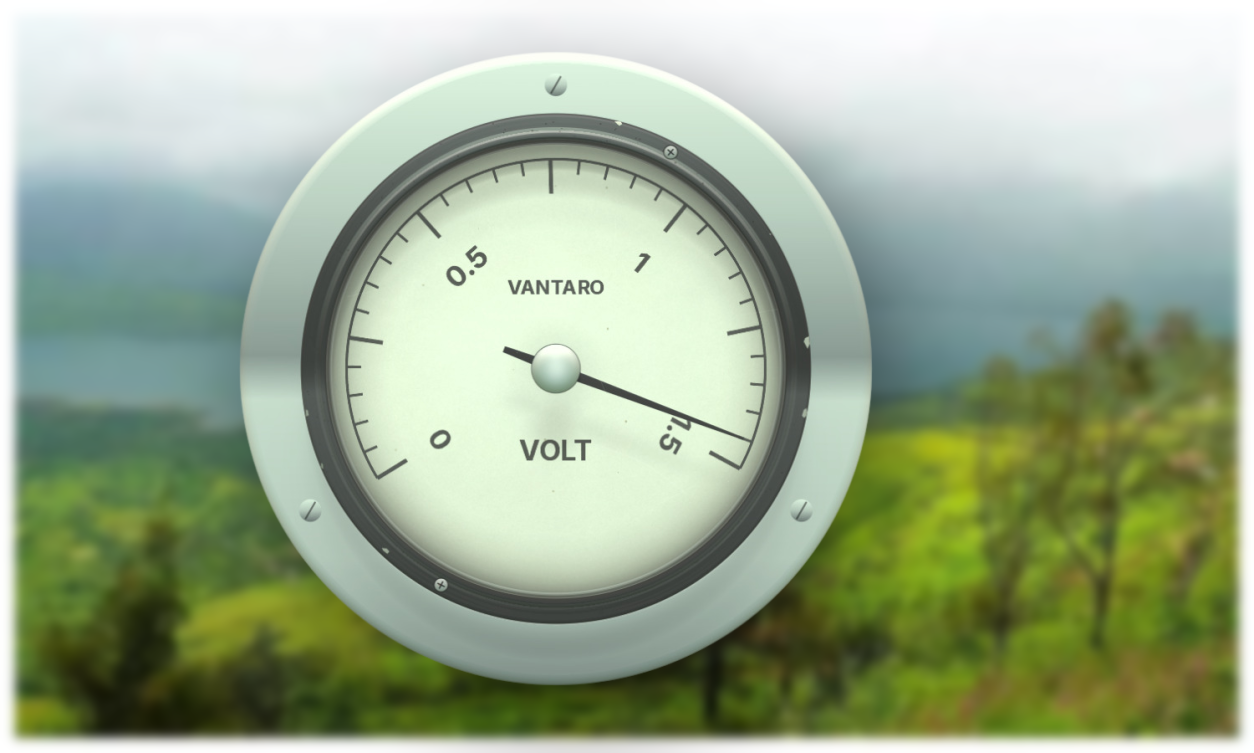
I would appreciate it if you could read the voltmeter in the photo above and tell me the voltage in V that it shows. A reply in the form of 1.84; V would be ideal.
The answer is 1.45; V
